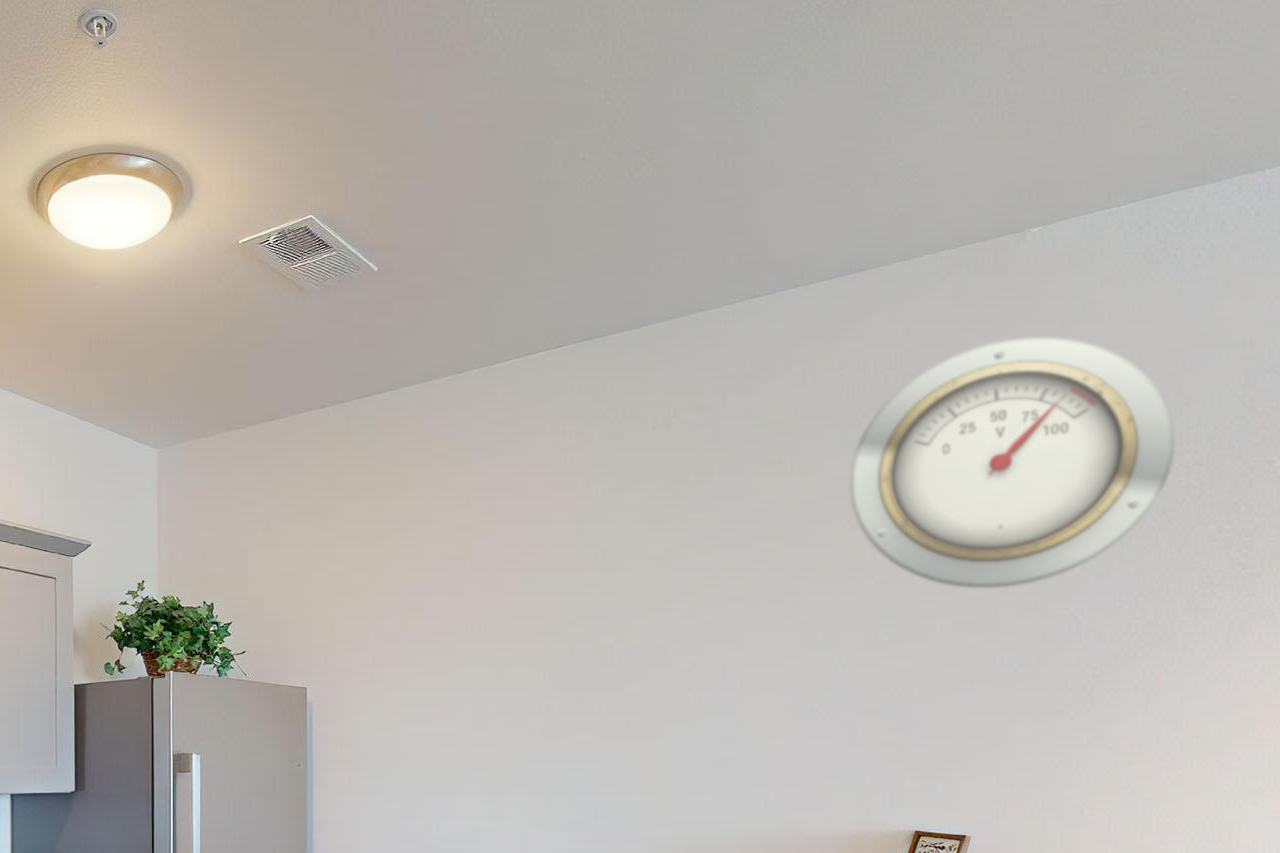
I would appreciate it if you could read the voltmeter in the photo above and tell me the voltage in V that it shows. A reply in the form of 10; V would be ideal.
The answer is 85; V
